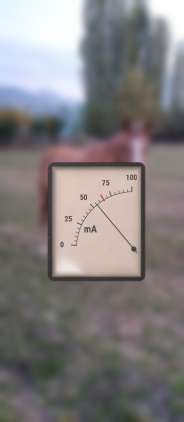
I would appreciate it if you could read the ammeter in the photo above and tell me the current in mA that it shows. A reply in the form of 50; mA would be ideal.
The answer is 55; mA
